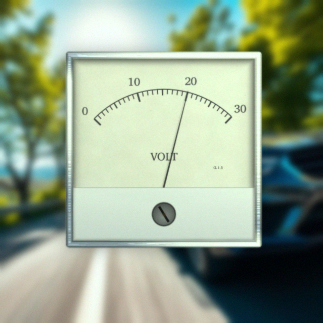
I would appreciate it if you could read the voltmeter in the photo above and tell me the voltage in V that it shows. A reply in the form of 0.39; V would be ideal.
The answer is 20; V
